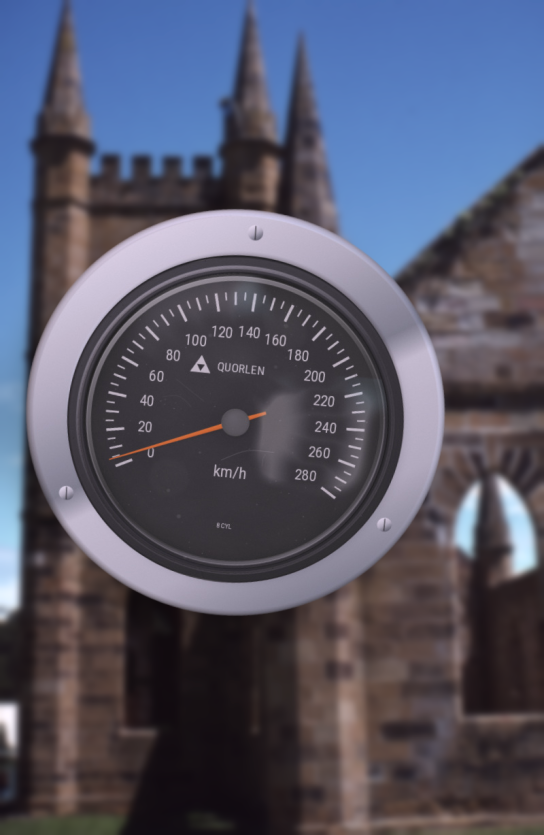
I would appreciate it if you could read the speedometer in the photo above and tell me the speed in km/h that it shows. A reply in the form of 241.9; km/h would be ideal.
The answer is 5; km/h
